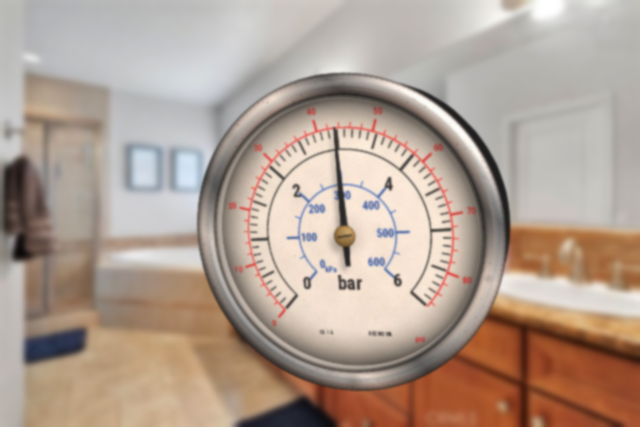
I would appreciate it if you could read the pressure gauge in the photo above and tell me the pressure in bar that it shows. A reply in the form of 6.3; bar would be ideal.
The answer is 3; bar
